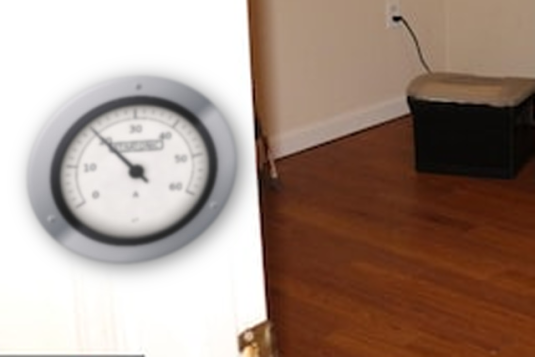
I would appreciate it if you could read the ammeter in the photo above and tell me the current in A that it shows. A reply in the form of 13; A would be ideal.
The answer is 20; A
